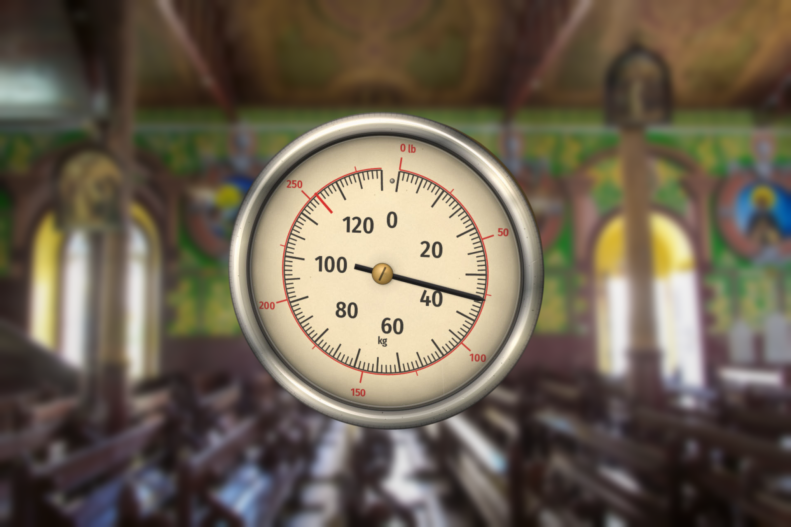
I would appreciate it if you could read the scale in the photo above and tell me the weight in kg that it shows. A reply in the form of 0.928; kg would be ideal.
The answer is 35; kg
